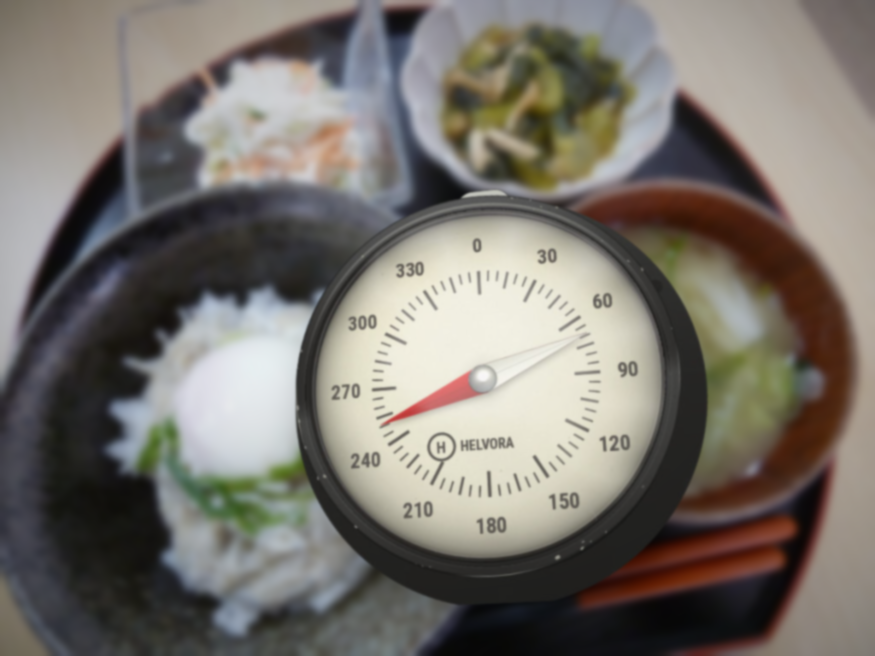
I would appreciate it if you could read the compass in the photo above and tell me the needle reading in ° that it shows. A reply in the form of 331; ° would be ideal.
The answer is 250; °
